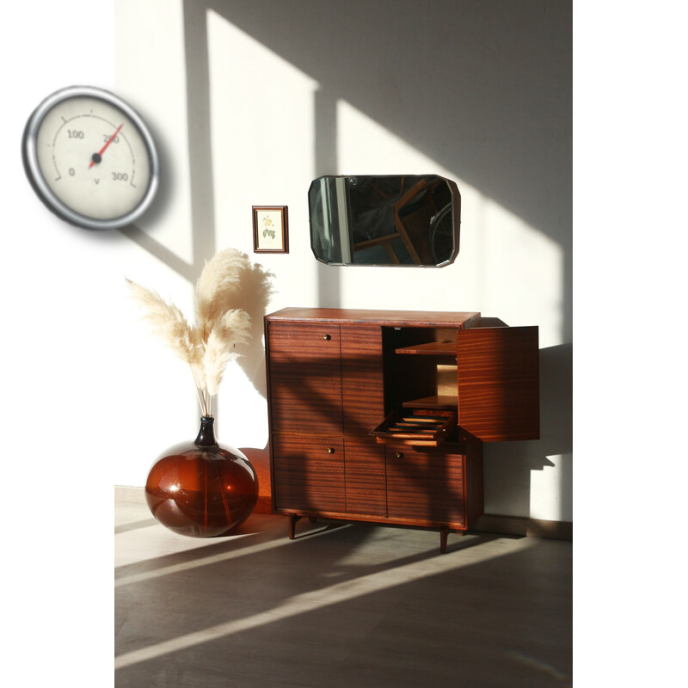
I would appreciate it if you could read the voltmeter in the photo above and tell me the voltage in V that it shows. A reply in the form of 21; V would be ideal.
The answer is 200; V
